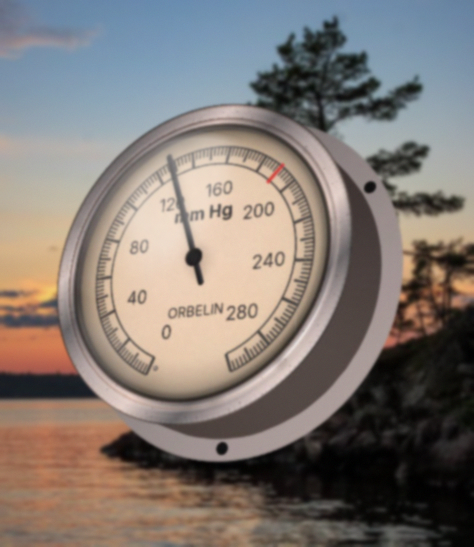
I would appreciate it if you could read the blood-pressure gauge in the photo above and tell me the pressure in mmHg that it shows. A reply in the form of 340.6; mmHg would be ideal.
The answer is 130; mmHg
